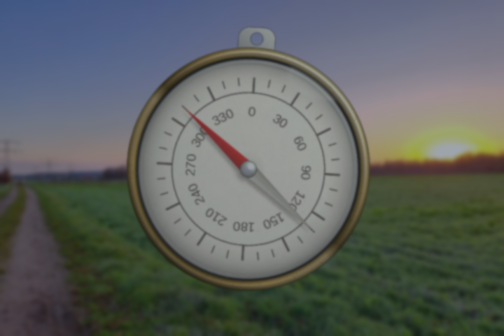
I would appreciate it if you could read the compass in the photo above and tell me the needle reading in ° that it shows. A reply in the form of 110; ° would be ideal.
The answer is 310; °
